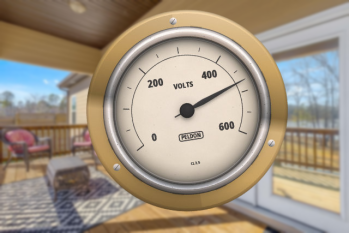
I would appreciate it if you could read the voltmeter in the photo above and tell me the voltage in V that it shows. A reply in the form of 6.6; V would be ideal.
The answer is 475; V
